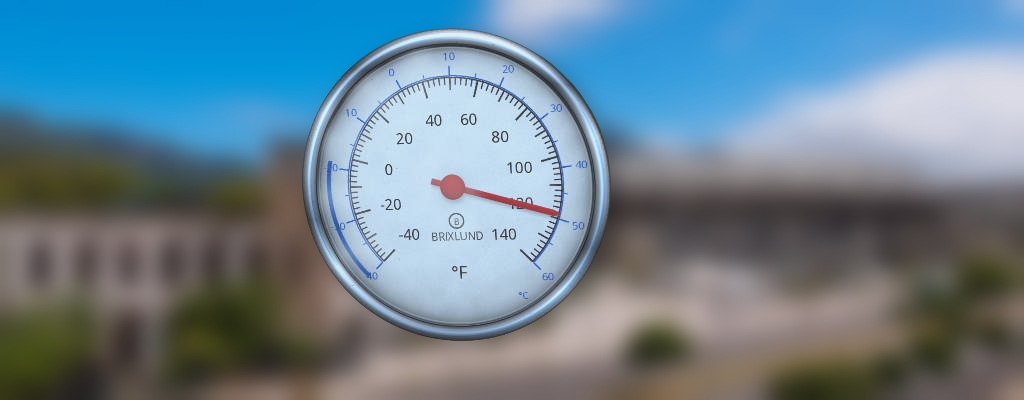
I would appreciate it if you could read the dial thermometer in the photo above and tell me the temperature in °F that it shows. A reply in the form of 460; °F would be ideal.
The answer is 120; °F
